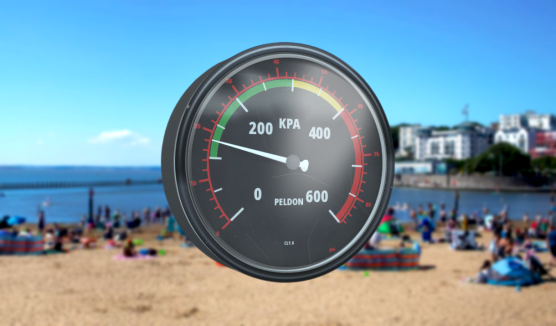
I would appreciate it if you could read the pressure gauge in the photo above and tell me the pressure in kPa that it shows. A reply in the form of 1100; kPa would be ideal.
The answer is 125; kPa
